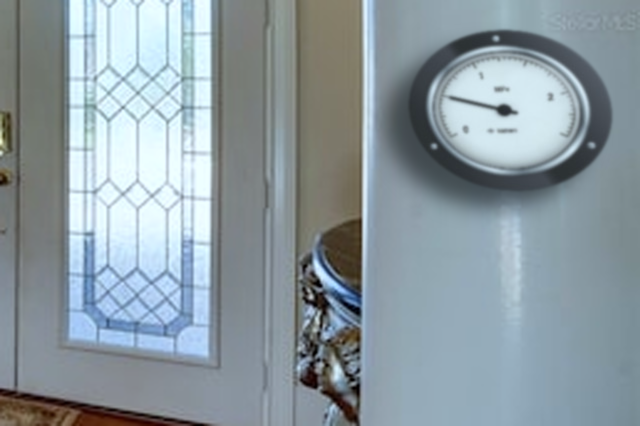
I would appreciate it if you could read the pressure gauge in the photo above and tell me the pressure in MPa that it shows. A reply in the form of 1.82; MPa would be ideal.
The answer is 0.5; MPa
